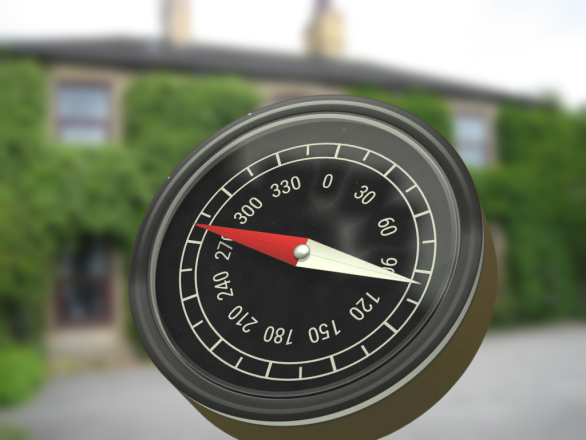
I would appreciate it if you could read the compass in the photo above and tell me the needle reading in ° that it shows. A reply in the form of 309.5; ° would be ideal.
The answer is 277.5; °
